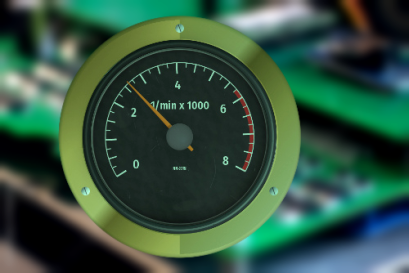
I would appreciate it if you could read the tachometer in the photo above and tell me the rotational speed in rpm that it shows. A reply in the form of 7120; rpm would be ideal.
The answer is 2625; rpm
